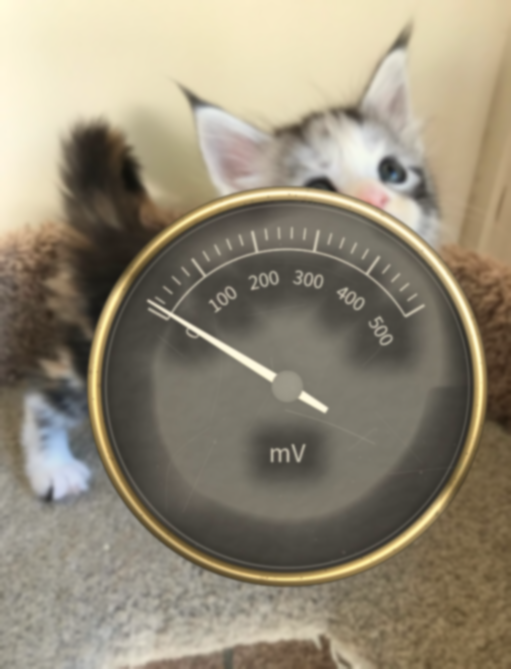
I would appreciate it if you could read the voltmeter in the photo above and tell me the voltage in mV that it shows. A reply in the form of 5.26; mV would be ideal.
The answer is 10; mV
